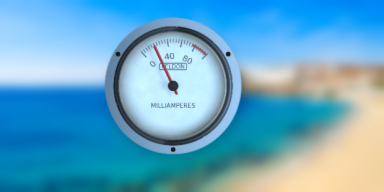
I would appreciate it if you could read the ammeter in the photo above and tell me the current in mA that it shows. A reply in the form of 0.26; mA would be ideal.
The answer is 20; mA
